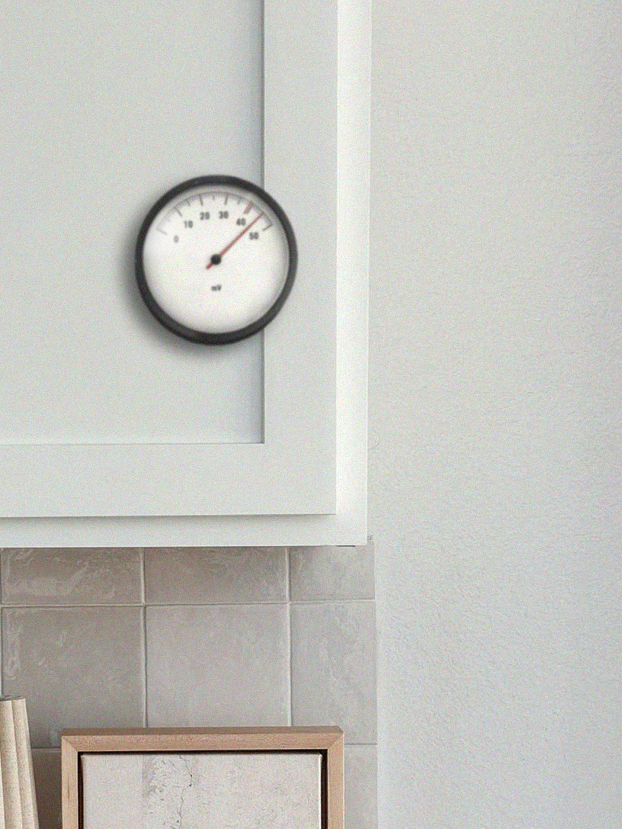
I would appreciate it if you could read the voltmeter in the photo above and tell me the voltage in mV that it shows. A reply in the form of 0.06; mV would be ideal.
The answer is 45; mV
